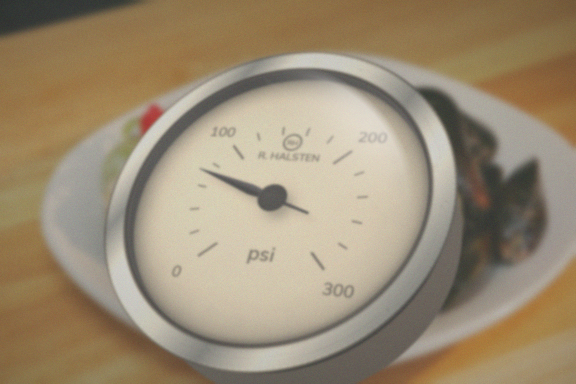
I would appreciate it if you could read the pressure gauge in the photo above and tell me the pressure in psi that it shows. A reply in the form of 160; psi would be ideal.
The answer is 70; psi
